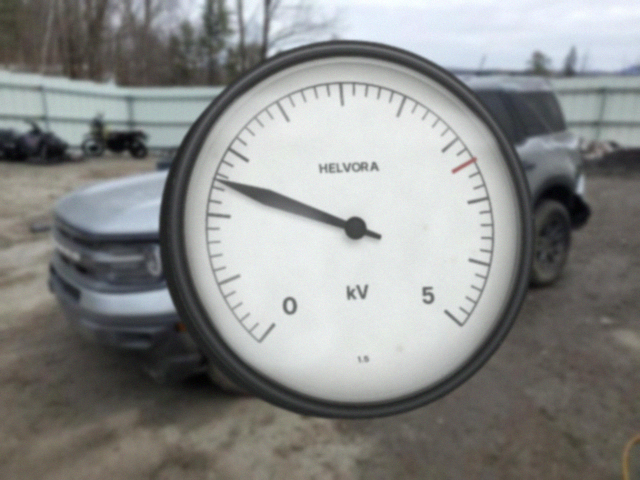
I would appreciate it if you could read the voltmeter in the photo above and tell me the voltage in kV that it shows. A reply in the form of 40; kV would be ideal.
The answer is 1.25; kV
